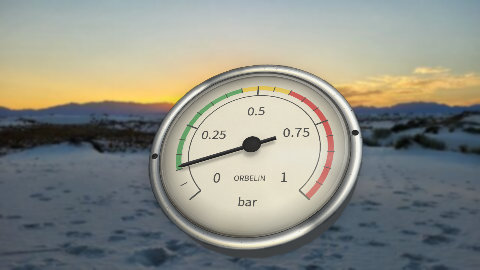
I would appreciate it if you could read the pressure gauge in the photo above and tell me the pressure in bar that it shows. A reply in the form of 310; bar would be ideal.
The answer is 0.1; bar
